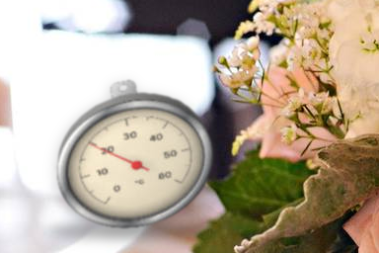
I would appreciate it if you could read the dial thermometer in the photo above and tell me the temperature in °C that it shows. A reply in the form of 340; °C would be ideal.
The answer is 20; °C
